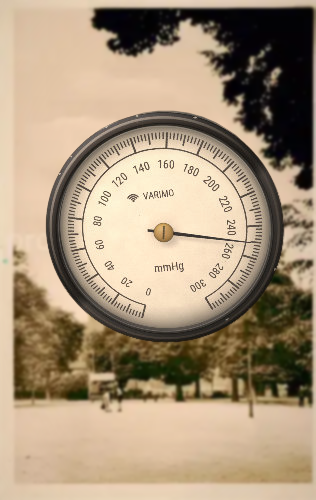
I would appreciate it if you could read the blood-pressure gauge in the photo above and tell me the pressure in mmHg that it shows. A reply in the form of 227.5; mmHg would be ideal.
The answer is 250; mmHg
